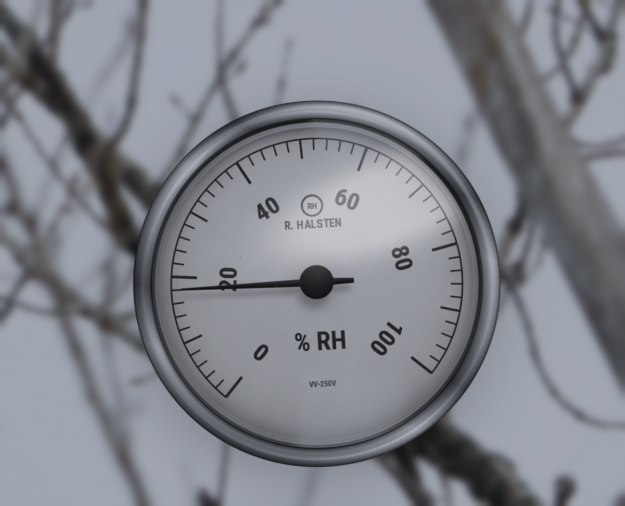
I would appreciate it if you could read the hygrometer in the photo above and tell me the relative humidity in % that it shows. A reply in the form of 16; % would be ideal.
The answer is 18; %
